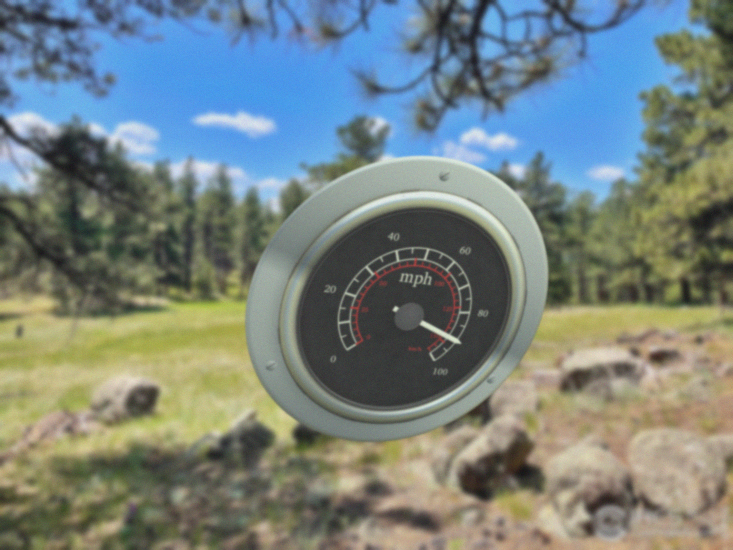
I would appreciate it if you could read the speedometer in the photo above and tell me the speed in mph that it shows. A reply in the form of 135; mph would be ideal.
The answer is 90; mph
